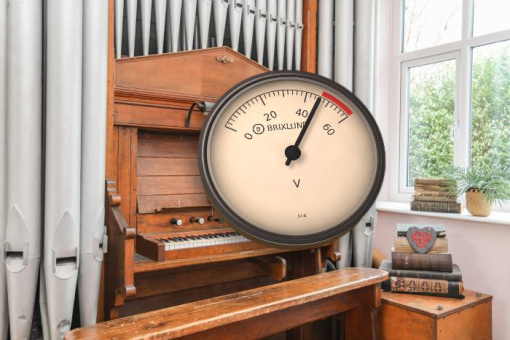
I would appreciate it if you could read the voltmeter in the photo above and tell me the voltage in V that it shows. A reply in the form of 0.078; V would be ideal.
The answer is 46; V
